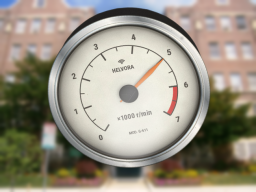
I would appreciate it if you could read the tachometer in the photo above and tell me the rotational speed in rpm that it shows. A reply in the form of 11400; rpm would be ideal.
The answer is 5000; rpm
